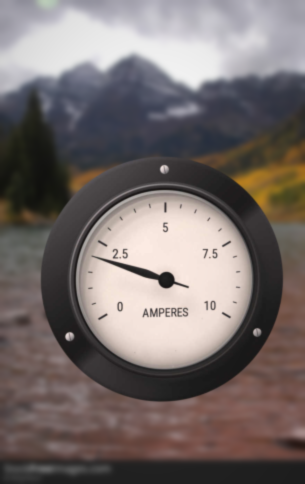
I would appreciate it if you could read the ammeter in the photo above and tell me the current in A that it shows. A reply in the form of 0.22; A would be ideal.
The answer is 2; A
